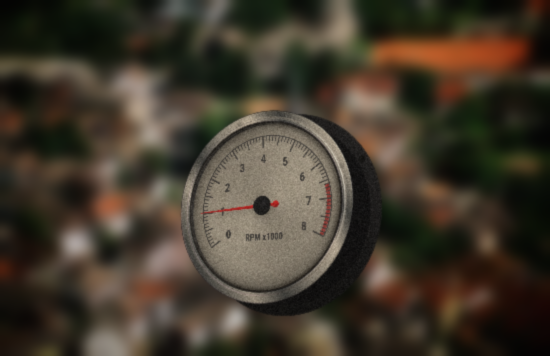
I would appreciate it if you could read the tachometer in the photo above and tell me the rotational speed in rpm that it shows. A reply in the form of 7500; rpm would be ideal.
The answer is 1000; rpm
